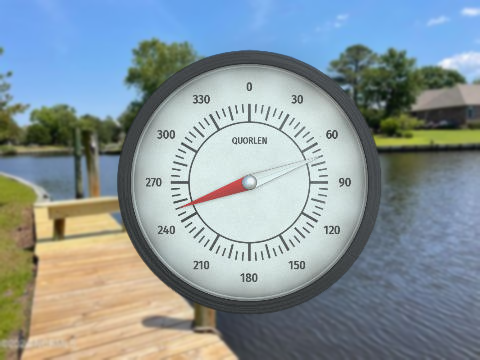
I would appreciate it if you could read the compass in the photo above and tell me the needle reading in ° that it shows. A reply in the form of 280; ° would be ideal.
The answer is 250; °
